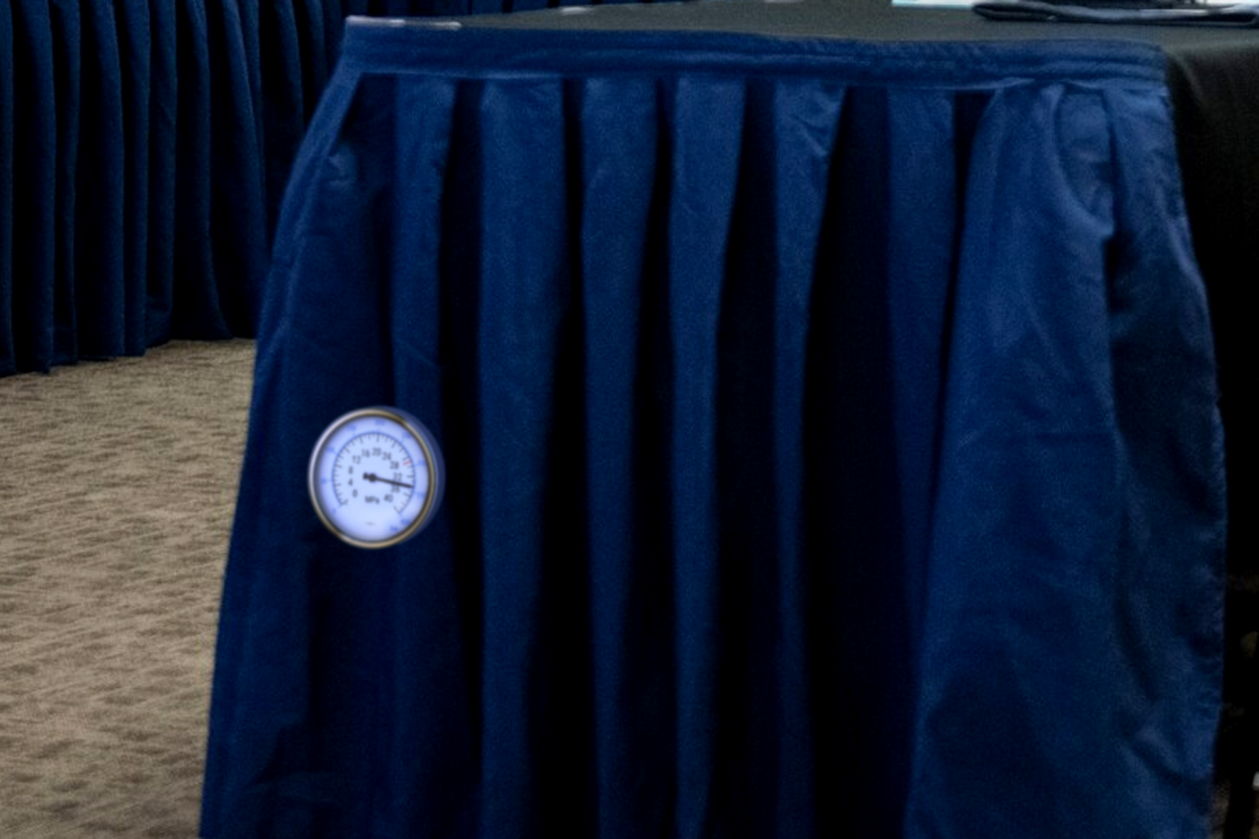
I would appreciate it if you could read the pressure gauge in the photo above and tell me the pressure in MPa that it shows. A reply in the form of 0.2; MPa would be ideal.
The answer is 34; MPa
